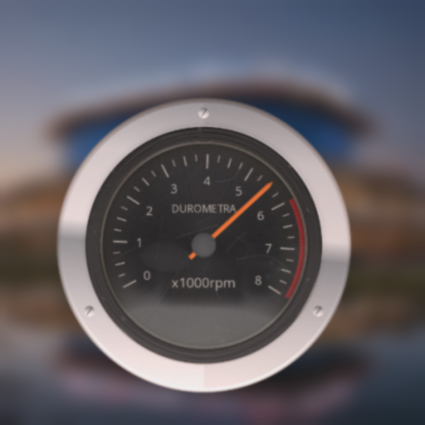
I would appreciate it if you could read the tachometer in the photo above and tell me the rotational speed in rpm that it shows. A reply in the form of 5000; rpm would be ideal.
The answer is 5500; rpm
